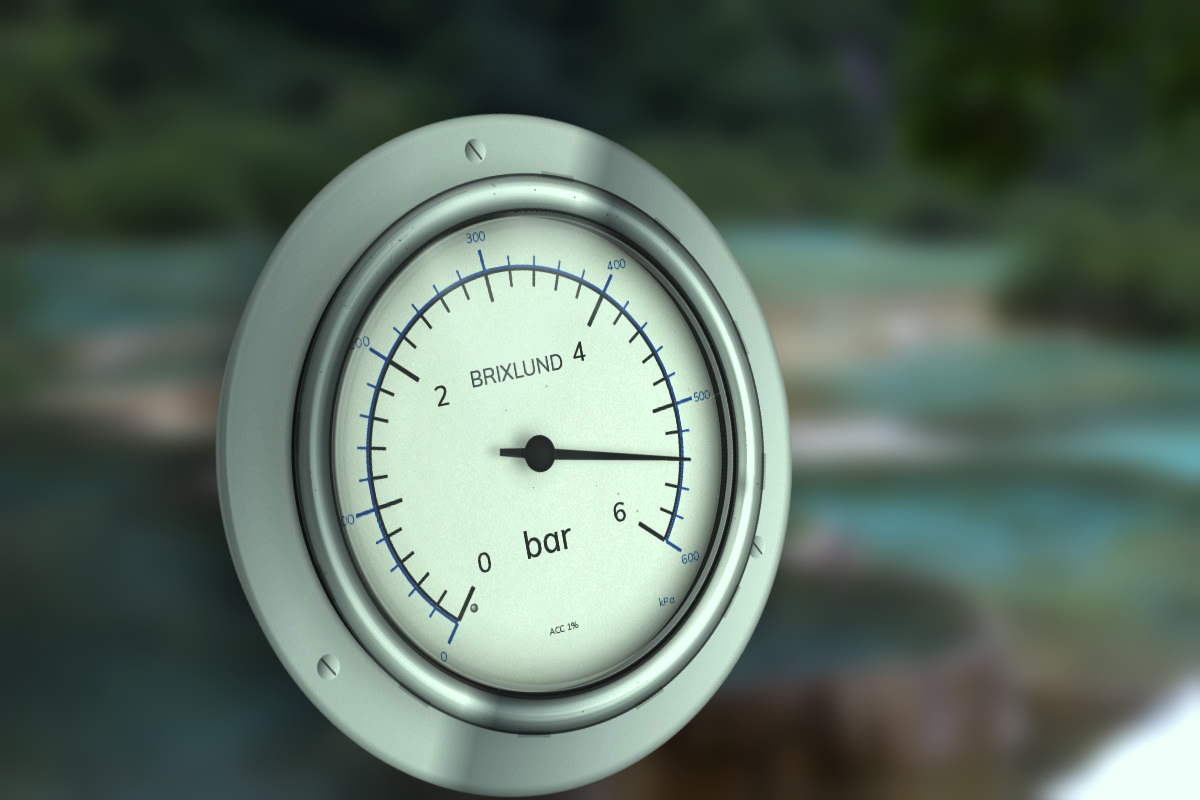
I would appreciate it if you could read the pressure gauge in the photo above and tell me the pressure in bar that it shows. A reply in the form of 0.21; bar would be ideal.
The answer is 5.4; bar
